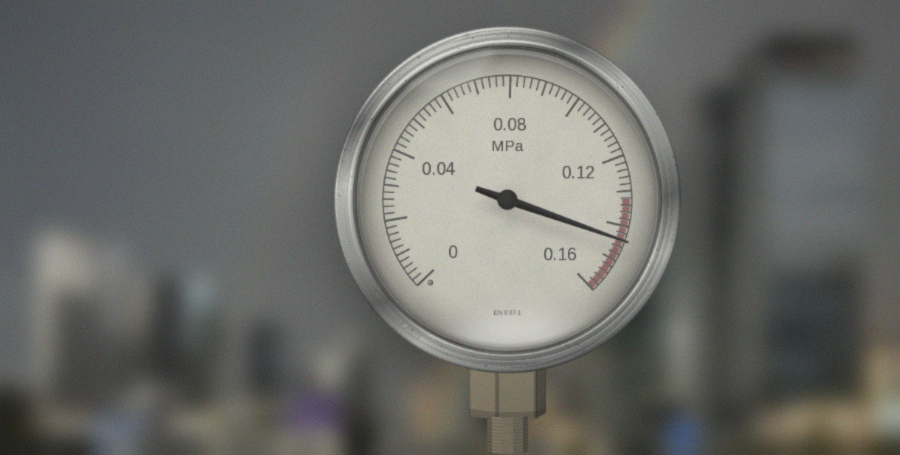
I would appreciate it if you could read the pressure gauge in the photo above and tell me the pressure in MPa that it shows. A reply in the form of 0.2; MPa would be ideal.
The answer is 0.144; MPa
